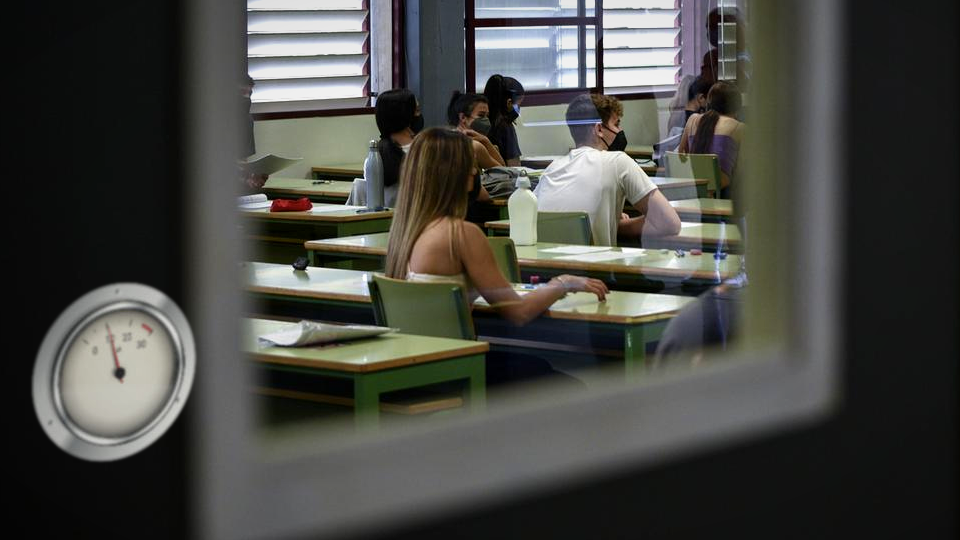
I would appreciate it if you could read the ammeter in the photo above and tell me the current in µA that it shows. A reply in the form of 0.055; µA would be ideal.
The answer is 10; µA
